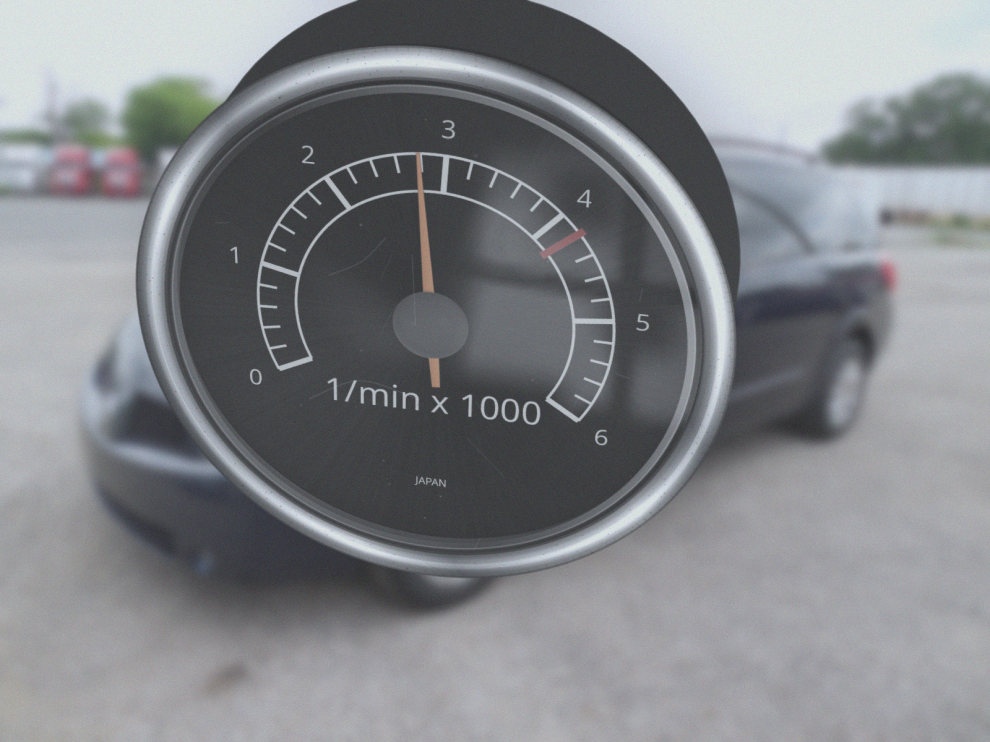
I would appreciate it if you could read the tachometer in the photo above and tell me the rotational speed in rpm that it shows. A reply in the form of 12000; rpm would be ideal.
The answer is 2800; rpm
